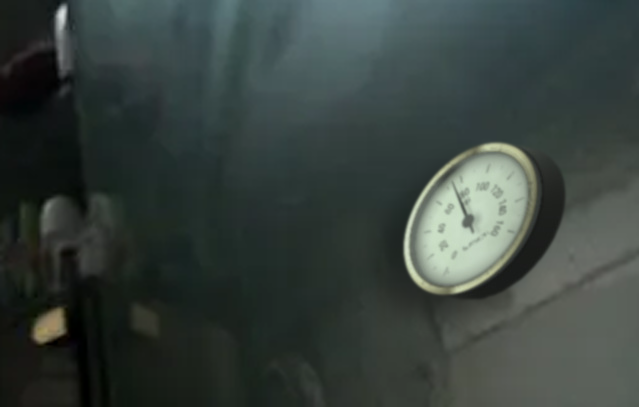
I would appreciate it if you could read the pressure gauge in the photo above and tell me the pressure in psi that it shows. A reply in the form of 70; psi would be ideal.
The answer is 75; psi
